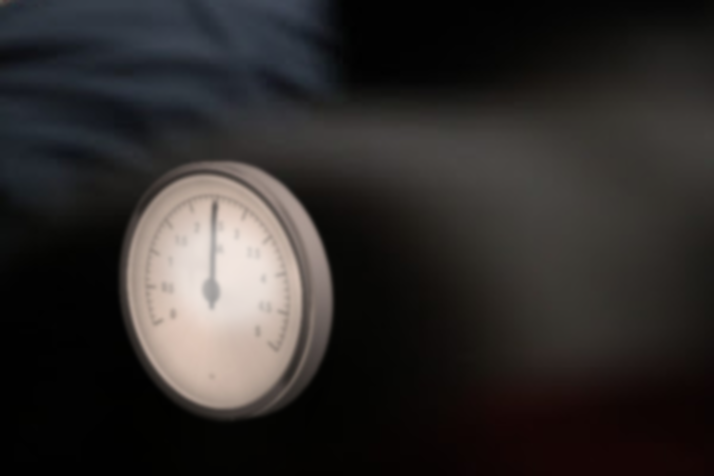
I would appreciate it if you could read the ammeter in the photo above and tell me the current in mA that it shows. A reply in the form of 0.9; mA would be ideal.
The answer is 2.5; mA
